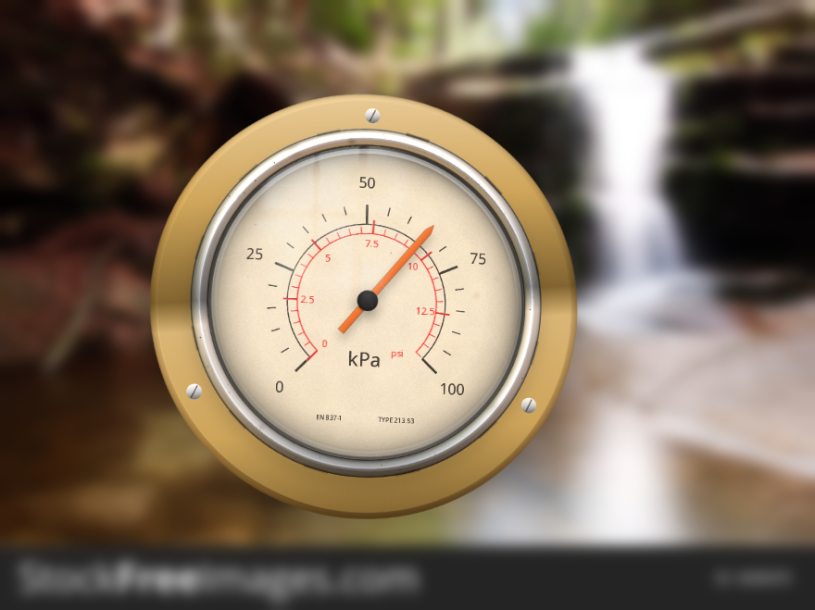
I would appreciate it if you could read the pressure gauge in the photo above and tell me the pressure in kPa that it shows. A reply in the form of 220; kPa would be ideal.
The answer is 65; kPa
